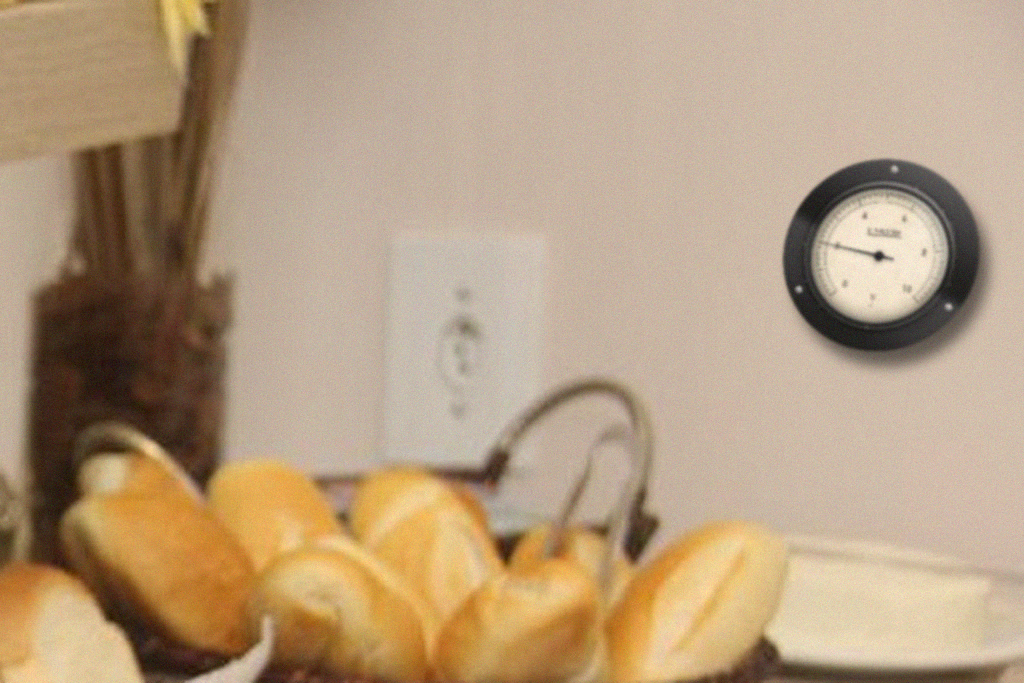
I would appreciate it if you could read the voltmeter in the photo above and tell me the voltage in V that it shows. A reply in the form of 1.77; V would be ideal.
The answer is 2; V
